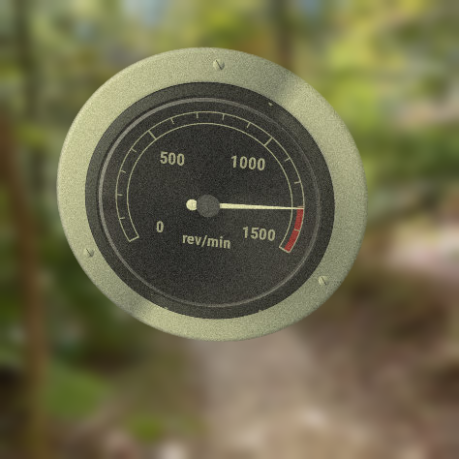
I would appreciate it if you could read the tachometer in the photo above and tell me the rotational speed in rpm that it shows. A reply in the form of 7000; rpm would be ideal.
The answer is 1300; rpm
